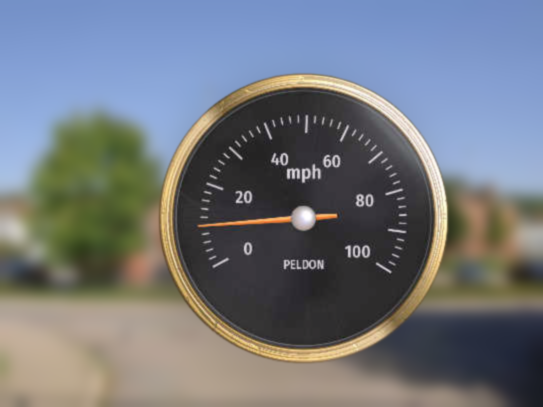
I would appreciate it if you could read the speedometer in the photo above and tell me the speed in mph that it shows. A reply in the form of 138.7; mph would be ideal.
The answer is 10; mph
